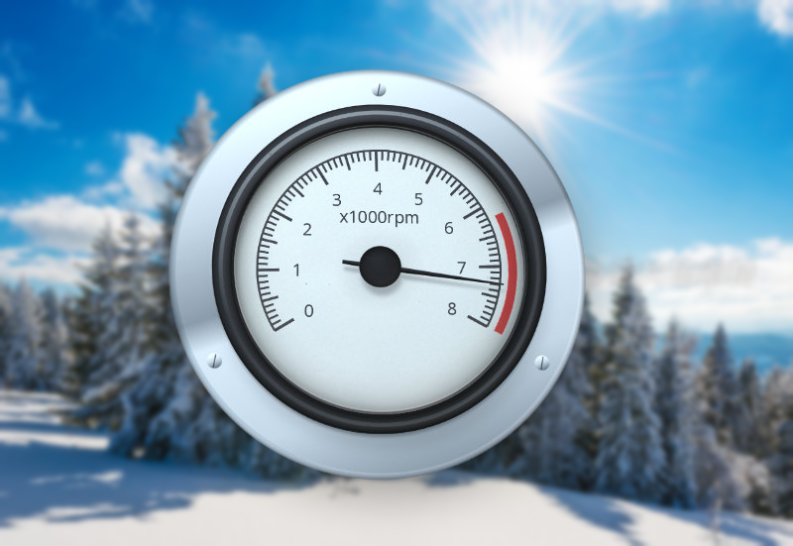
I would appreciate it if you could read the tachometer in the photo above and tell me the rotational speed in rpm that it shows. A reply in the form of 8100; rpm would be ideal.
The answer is 7300; rpm
